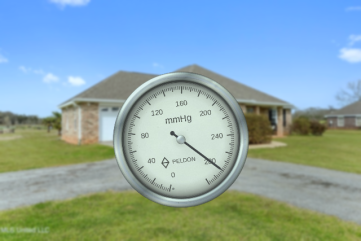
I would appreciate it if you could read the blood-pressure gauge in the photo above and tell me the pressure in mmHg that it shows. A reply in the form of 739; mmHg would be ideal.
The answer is 280; mmHg
